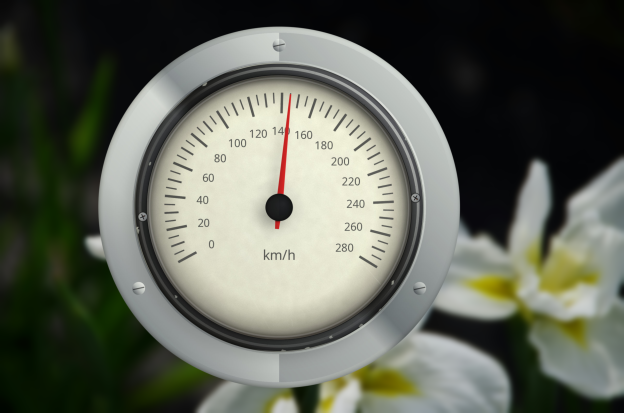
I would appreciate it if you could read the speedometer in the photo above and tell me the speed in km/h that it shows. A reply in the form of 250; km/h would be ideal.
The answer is 145; km/h
